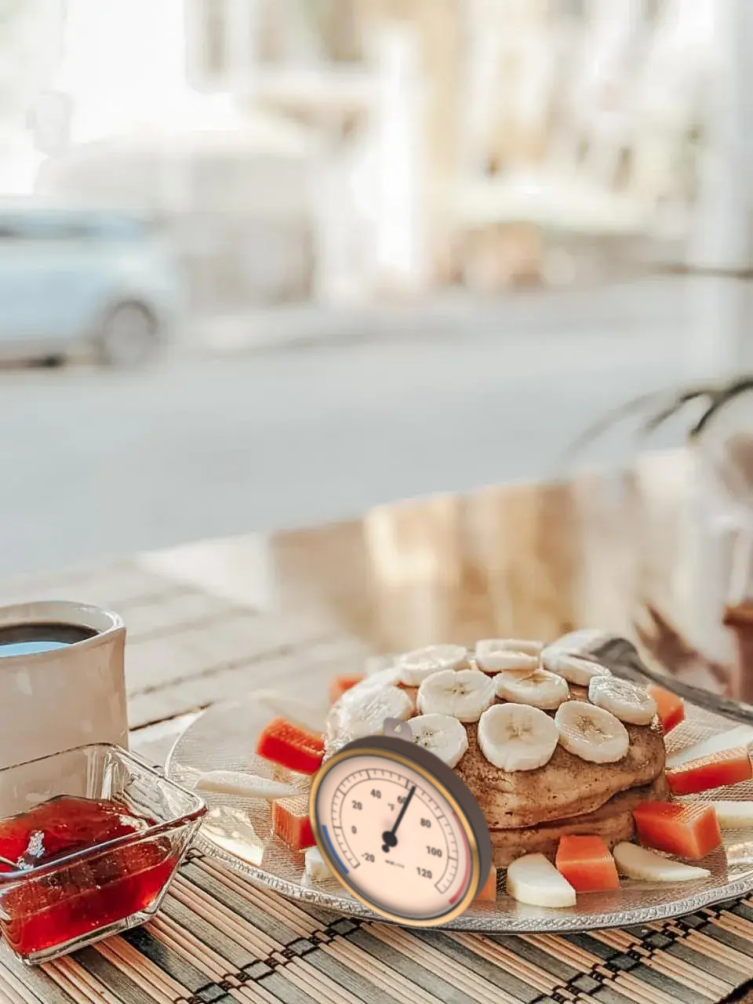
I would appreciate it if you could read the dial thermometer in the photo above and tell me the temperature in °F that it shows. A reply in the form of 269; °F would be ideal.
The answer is 64; °F
